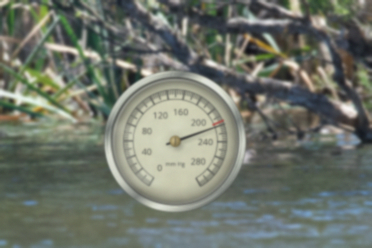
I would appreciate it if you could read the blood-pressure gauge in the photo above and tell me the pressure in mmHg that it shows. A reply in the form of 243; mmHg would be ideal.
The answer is 220; mmHg
